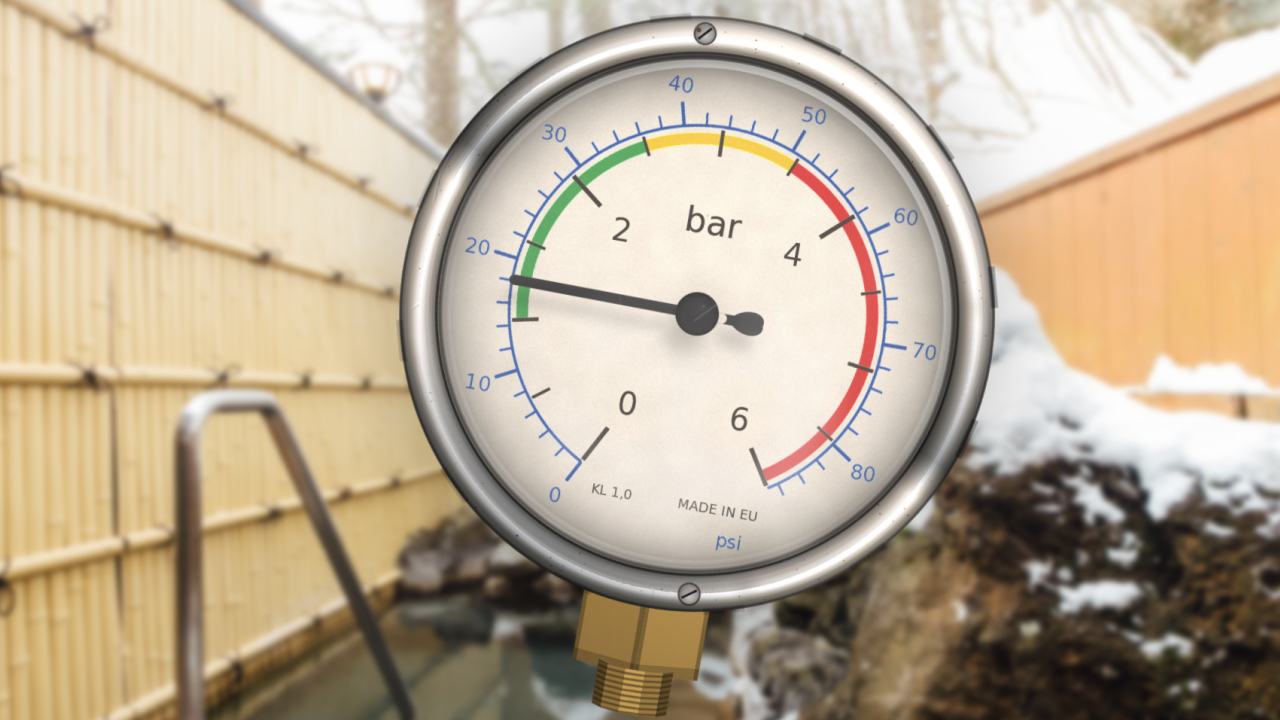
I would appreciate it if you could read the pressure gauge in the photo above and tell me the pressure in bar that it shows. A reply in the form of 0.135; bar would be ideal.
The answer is 1.25; bar
